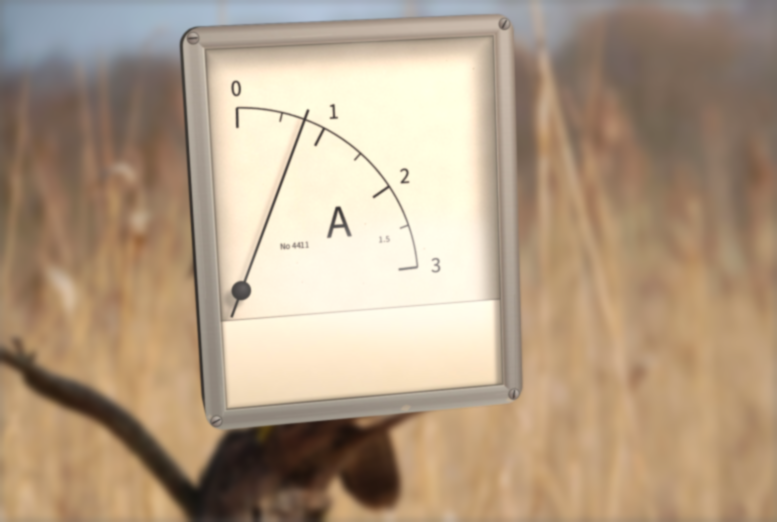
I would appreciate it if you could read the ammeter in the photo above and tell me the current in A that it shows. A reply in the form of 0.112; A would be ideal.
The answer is 0.75; A
